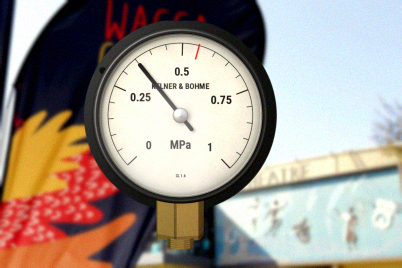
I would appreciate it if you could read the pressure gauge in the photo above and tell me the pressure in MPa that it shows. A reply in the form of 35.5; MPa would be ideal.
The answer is 0.35; MPa
